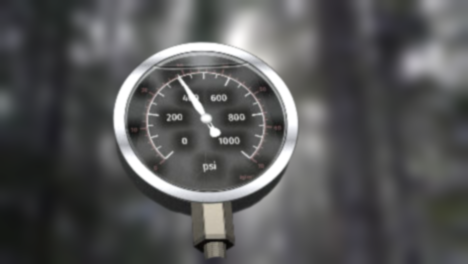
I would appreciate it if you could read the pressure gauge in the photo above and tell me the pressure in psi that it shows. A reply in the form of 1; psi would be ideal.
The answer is 400; psi
